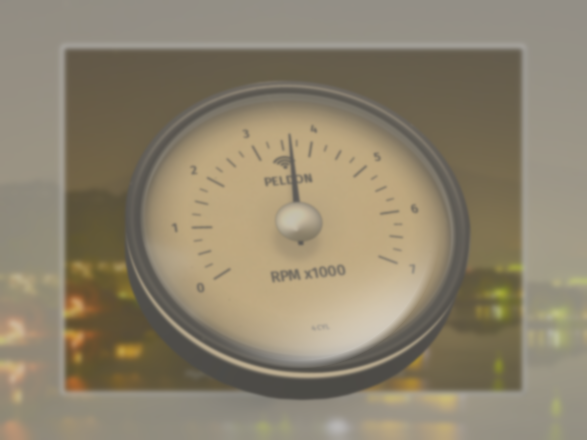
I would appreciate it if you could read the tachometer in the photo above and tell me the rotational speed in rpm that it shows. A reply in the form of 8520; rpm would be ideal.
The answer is 3625; rpm
